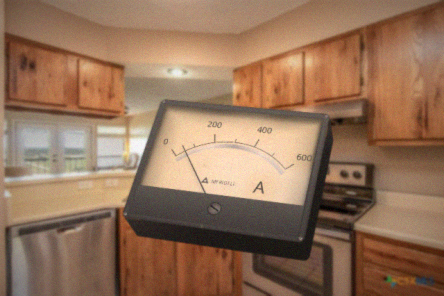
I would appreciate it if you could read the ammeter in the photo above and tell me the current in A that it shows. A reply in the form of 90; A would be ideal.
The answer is 50; A
